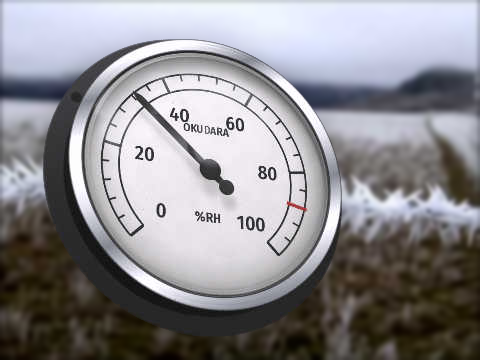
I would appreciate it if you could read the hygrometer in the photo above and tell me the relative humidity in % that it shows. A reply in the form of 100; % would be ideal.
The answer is 32; %
